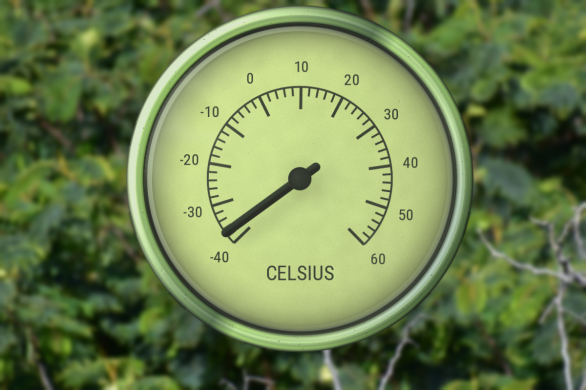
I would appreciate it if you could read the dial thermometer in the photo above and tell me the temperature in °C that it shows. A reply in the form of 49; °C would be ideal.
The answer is -37; °C
